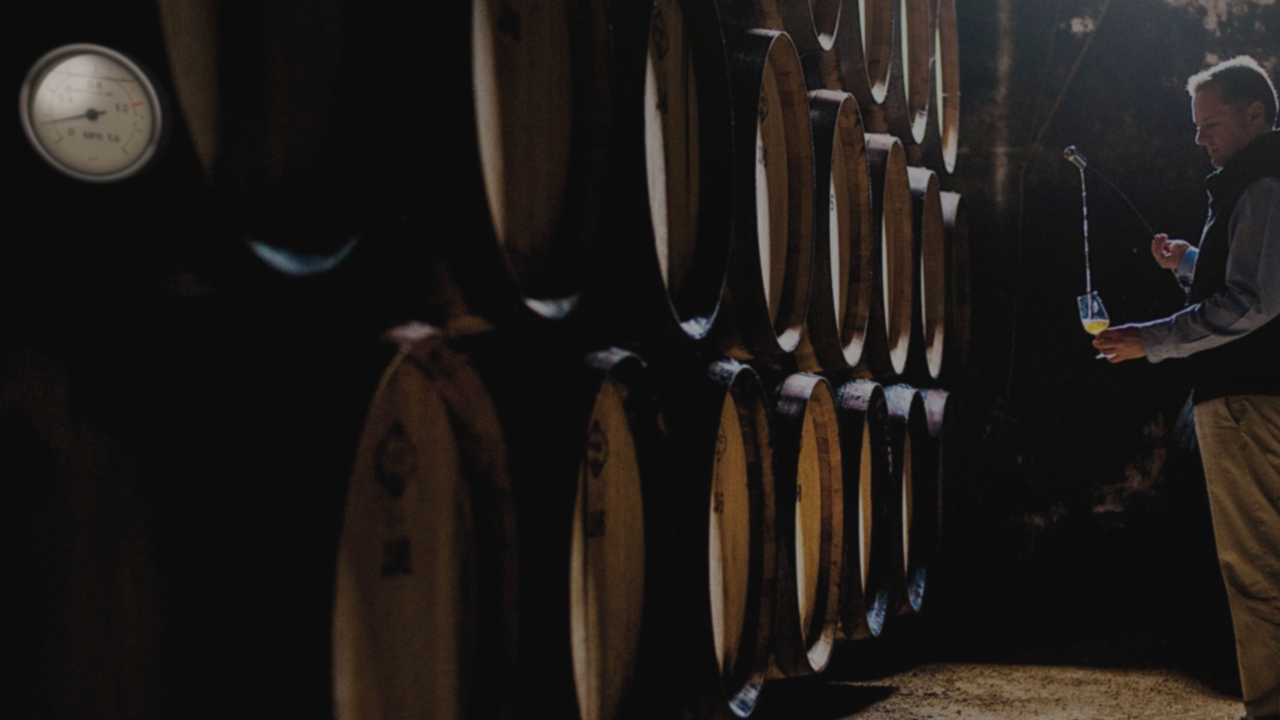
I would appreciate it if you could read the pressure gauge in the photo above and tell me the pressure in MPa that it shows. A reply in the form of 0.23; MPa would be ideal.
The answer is 0.15; MPa
